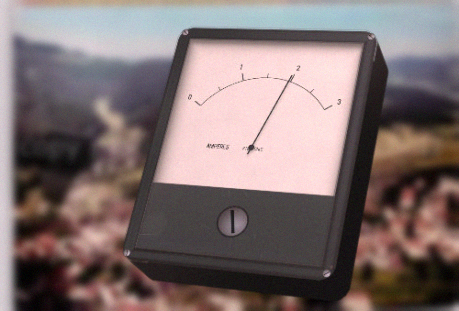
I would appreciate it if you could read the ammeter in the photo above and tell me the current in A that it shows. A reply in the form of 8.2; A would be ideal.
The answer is 2; A
